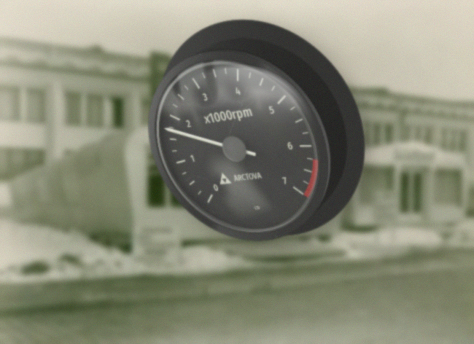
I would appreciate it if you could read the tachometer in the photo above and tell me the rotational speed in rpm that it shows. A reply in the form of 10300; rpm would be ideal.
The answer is 1750; rpm
